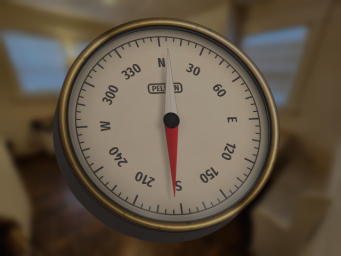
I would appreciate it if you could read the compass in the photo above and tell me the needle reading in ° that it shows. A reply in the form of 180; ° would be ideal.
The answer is 185; °
